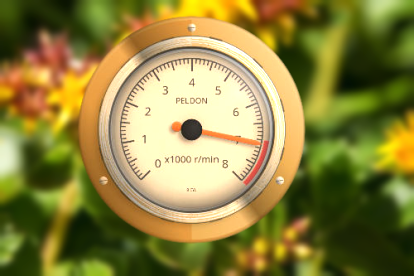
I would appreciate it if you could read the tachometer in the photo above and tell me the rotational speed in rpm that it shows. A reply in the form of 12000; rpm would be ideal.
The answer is 7000; rpm
